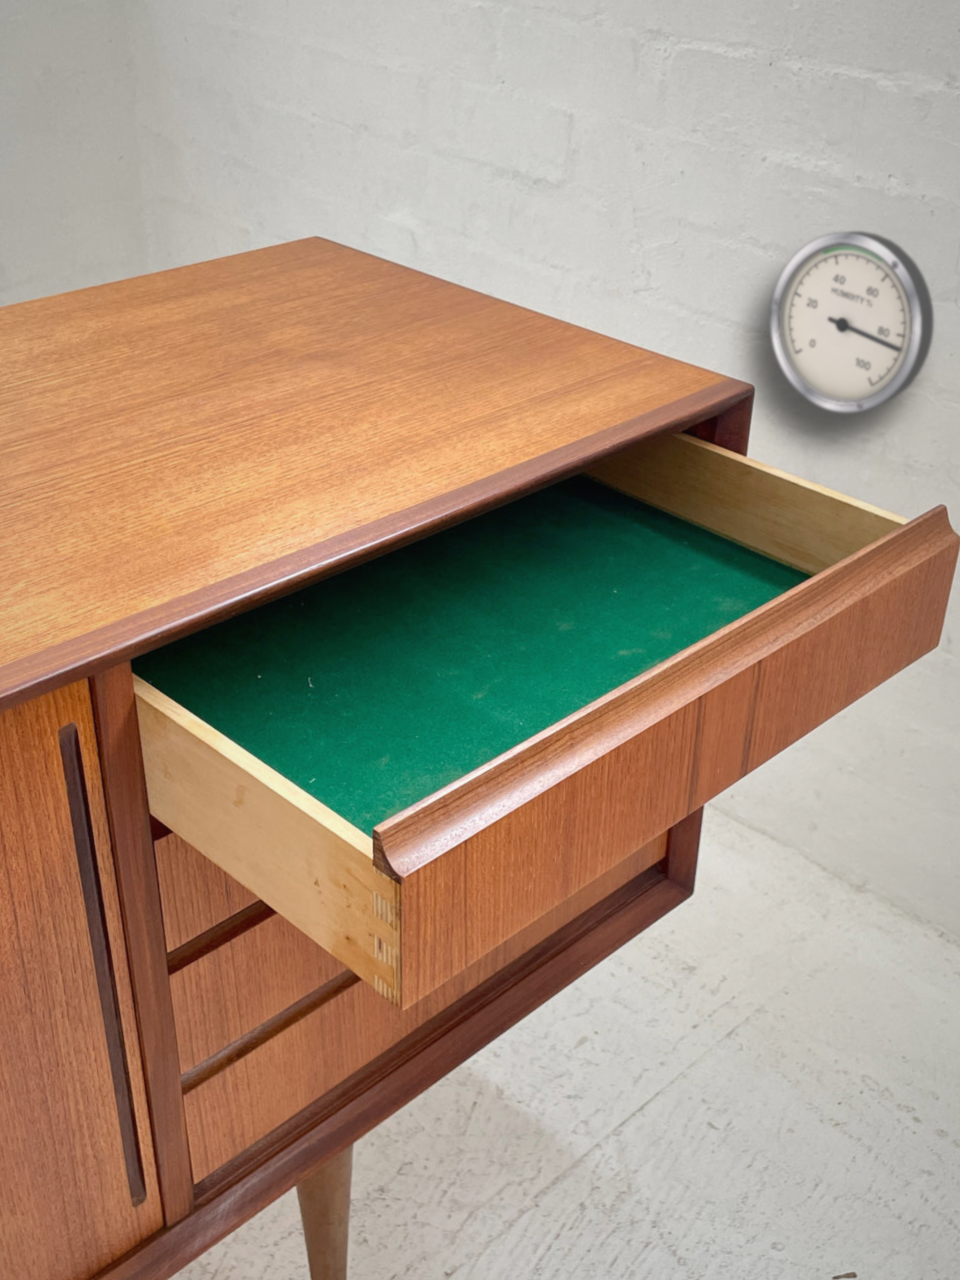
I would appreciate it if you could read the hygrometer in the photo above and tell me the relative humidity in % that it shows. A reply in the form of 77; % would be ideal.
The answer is 84; %
